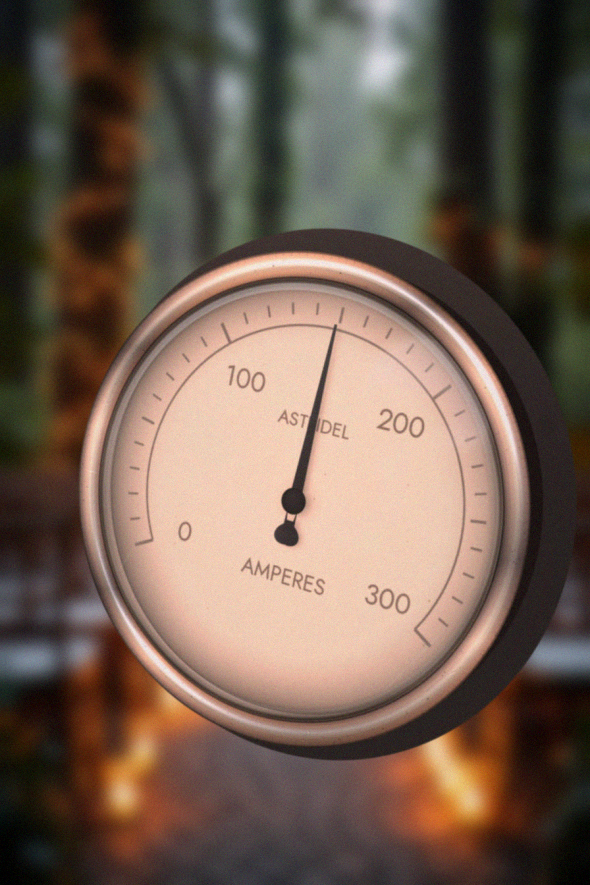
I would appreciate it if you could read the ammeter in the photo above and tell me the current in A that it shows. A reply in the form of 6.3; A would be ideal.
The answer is 150; A
